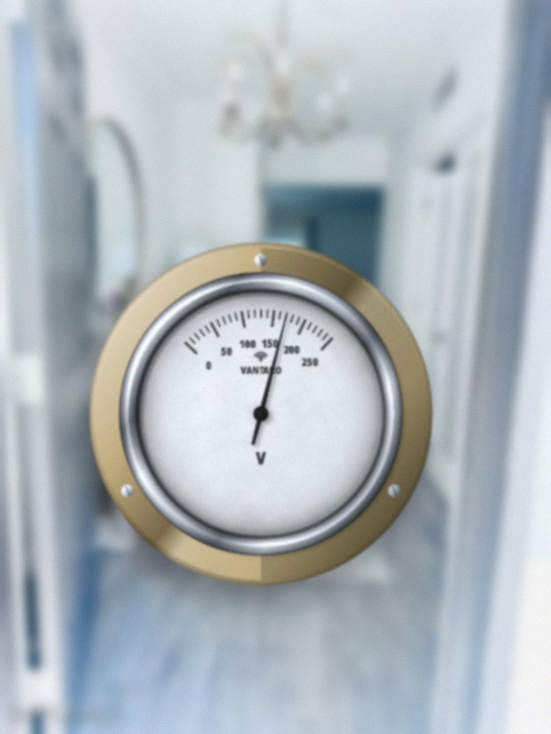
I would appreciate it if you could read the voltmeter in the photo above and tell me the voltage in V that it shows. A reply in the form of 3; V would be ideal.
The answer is 170; V
